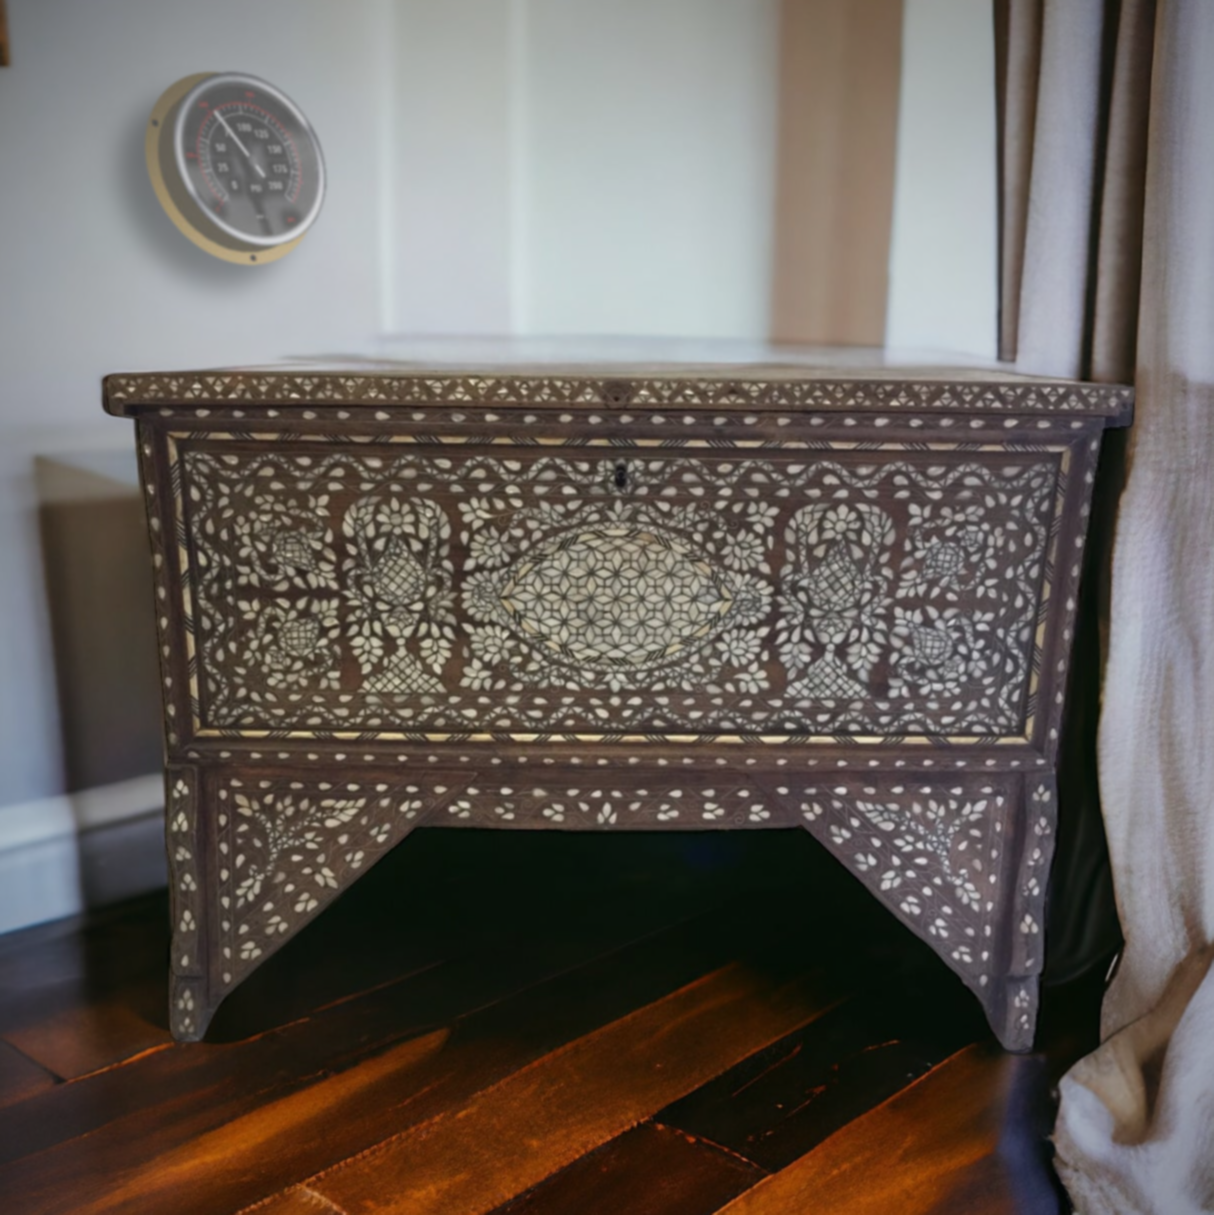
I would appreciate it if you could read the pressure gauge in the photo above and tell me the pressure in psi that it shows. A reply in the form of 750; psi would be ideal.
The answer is 75; psi
